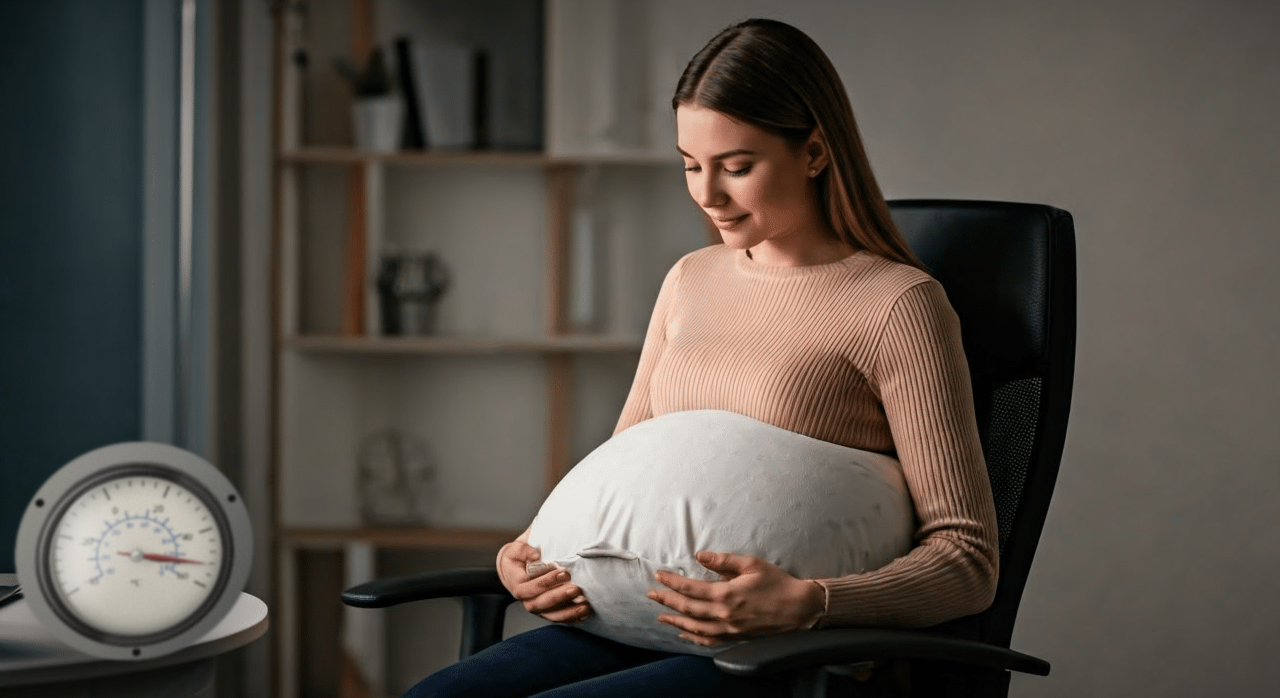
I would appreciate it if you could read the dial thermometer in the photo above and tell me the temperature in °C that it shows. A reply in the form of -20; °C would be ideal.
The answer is 52; °C
